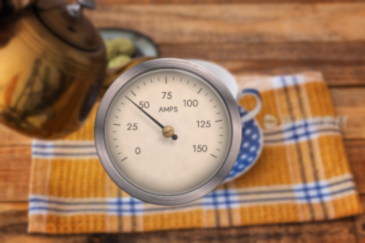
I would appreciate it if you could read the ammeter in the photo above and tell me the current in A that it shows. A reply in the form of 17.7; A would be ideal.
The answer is 45; A
